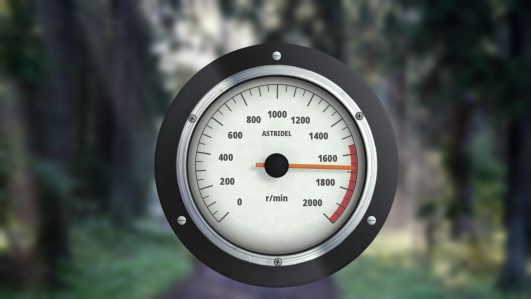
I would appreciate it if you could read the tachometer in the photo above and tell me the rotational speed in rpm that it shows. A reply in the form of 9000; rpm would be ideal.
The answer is 1675; rpm
